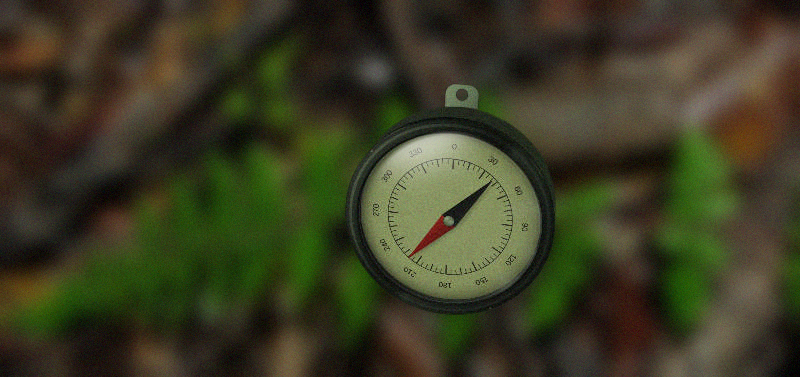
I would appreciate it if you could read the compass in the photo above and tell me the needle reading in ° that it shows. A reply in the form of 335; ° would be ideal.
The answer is 220; °
